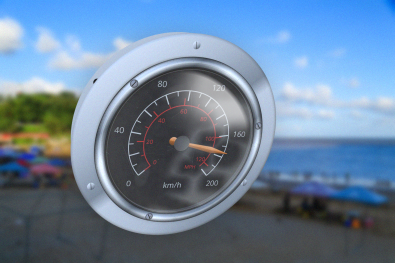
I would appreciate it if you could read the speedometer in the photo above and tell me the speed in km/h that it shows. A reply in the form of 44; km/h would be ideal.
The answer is 175; km/h
